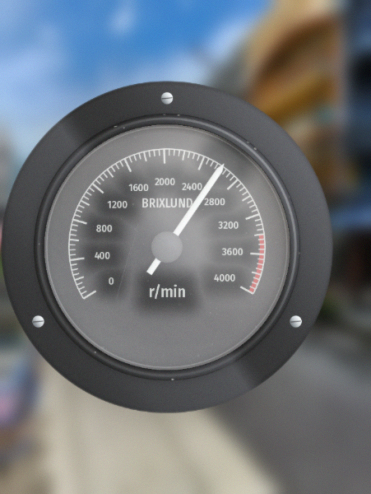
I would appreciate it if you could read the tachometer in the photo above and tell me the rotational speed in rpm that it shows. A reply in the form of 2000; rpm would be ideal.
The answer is 2600; rpm
